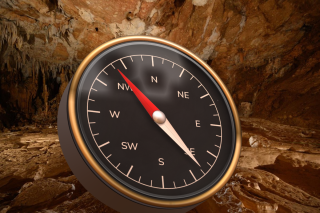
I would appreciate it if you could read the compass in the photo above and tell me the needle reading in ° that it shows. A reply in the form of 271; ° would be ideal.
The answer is 320; °
